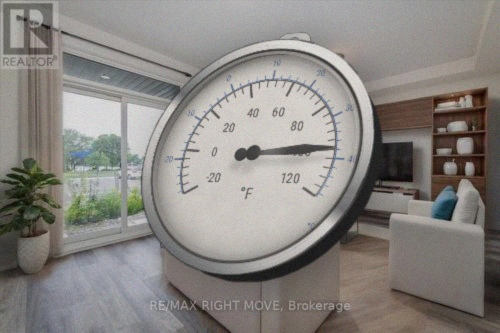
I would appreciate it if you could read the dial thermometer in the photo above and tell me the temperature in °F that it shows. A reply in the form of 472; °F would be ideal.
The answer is 100; °F
